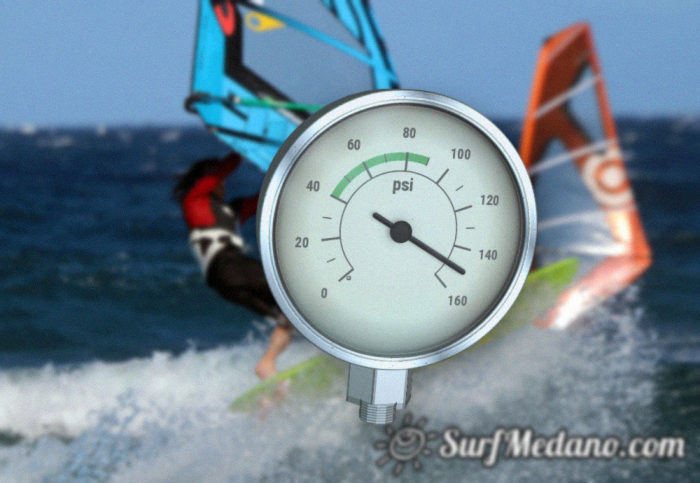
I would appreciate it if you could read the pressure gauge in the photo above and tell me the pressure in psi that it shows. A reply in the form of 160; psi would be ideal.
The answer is 150; psi
